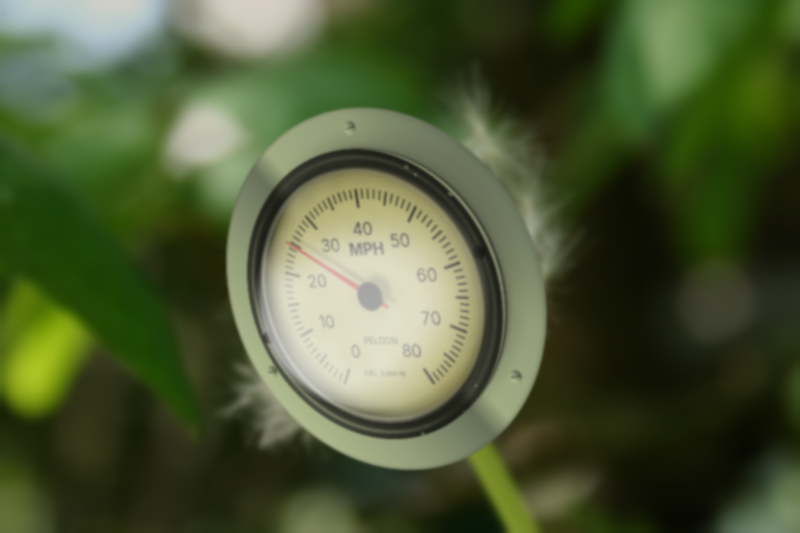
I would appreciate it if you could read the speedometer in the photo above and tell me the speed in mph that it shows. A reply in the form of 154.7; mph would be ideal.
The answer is 25; mph
